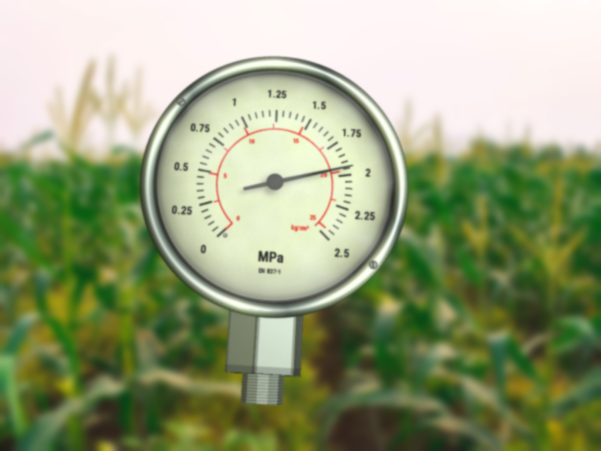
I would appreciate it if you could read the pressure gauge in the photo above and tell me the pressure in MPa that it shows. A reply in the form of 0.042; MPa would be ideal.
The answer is 1.95; MPa
